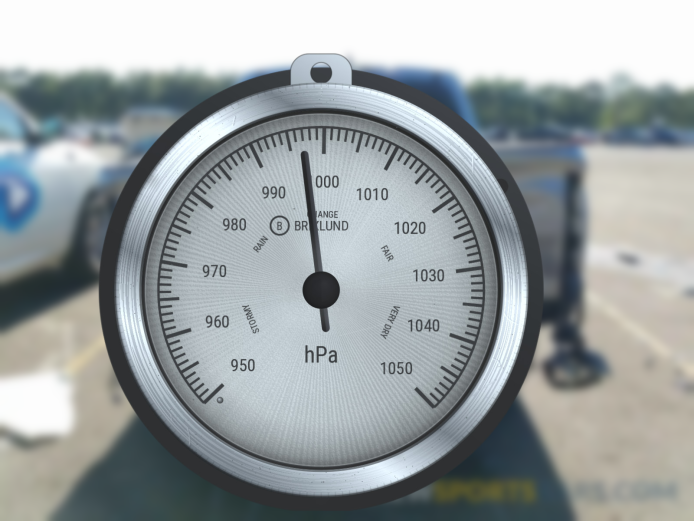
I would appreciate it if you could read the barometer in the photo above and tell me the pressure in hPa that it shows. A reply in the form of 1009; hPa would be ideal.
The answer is 997; hPa
